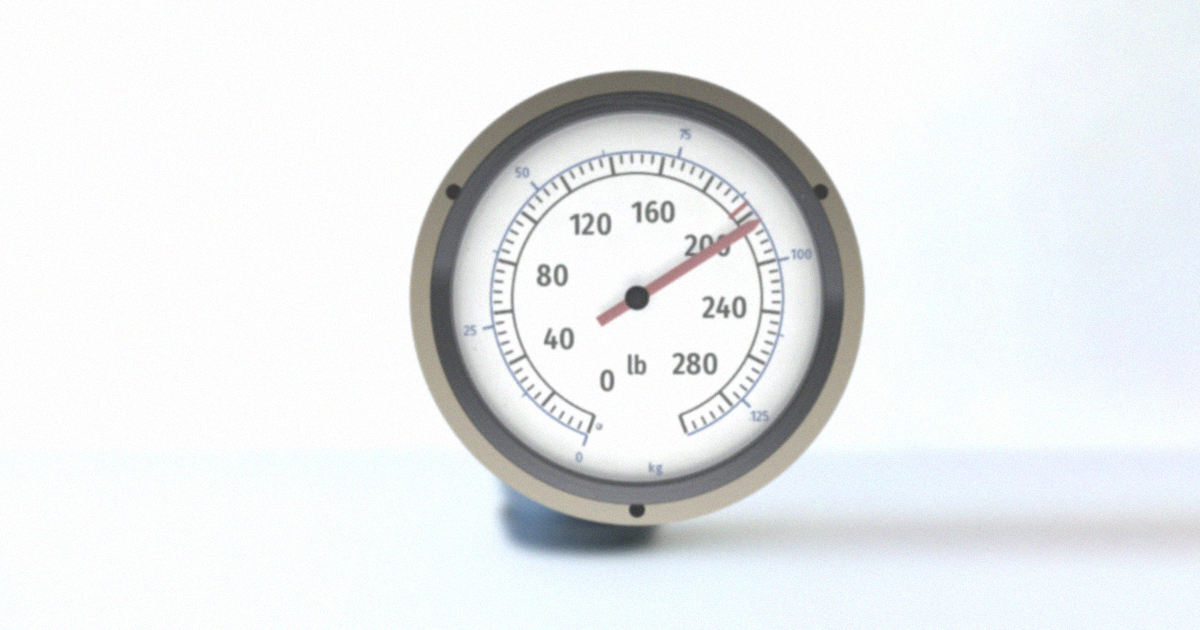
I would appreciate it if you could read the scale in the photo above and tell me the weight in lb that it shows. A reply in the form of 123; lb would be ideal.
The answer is 204; lb
